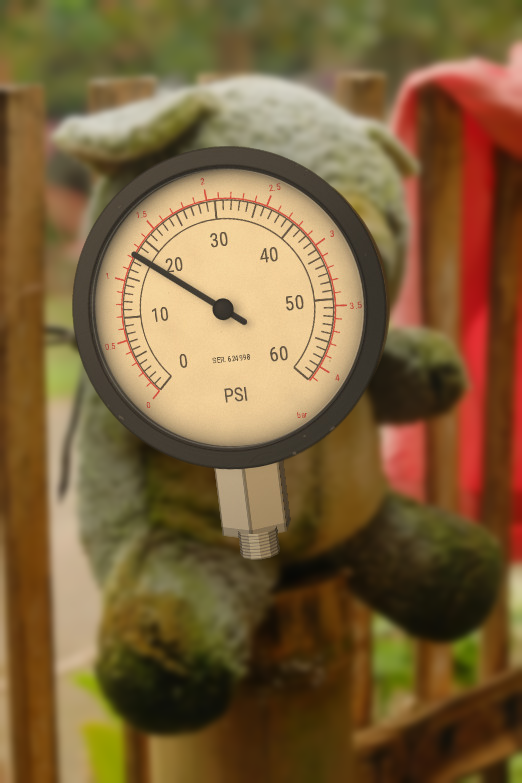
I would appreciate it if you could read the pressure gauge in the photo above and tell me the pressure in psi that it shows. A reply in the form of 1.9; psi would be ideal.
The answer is 18; psi
